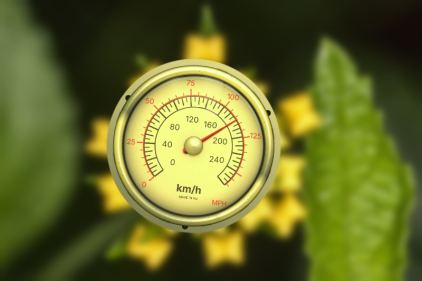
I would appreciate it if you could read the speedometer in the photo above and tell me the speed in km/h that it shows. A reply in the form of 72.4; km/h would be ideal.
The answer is 180; km/h
